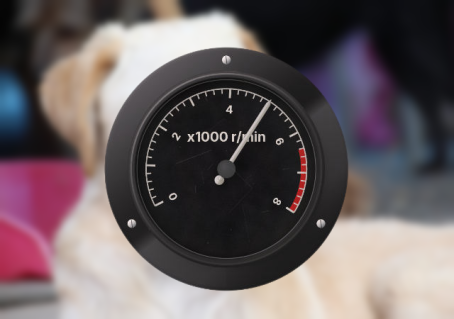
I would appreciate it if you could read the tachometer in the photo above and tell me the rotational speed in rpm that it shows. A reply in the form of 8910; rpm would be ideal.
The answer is 5000; rpm
